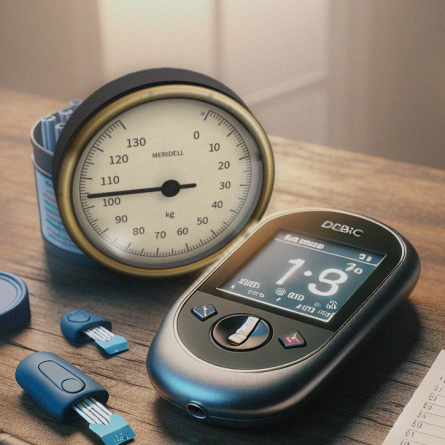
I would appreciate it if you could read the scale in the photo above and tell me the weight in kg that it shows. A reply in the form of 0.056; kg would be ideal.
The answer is 105; kg
